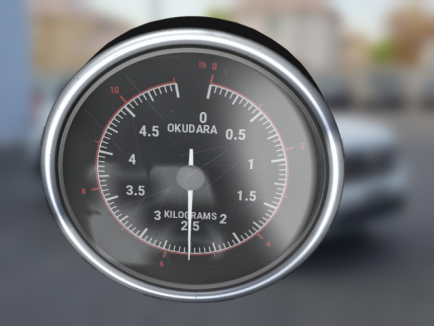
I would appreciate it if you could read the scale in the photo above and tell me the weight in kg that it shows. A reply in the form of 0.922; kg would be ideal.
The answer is 2.5; kg
